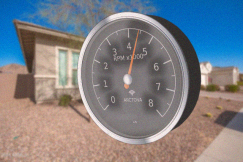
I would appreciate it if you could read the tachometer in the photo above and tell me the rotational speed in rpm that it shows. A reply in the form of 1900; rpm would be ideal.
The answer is 4500; rpm
